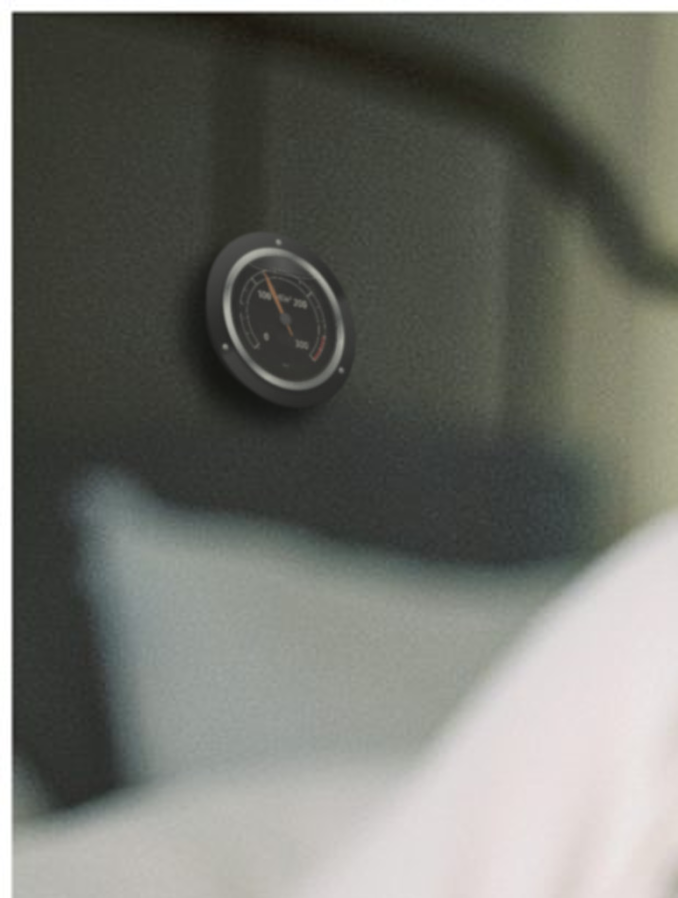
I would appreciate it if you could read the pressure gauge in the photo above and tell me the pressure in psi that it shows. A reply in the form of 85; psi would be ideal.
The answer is 120; psi
